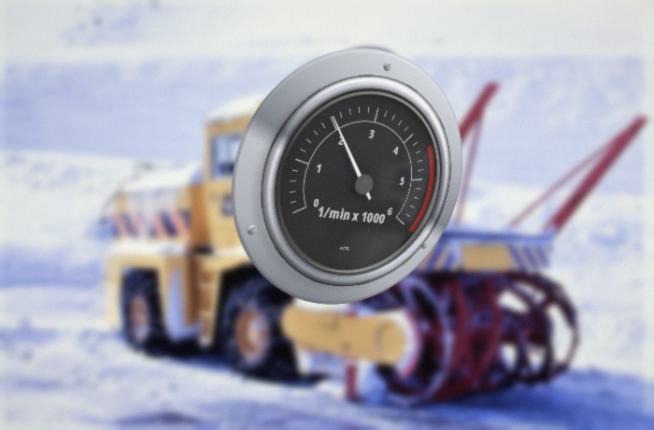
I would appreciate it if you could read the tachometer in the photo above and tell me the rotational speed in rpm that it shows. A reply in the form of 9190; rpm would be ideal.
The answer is 2000; rpm
